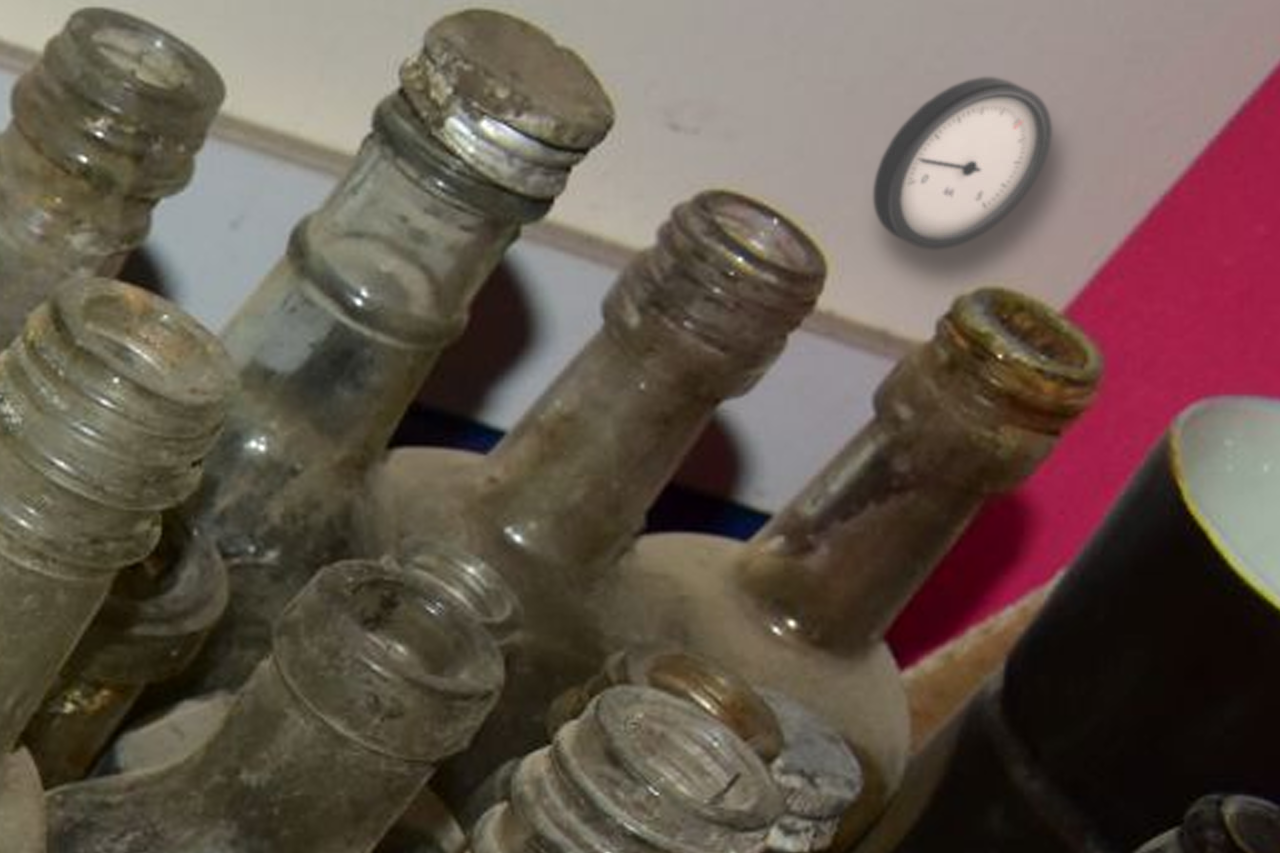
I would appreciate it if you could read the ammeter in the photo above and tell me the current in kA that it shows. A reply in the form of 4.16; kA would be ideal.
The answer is 0.5; kA
